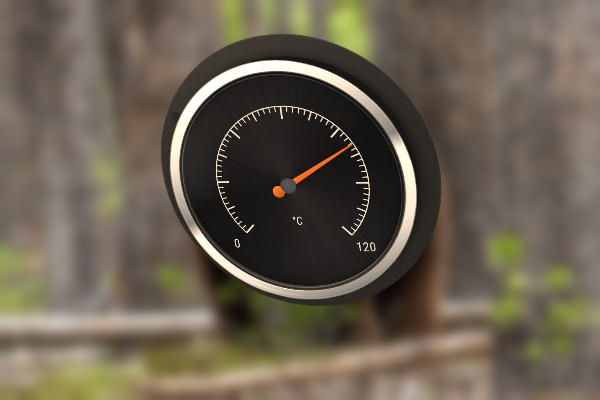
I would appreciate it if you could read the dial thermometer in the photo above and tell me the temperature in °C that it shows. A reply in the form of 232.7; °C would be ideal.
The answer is 86; °C
